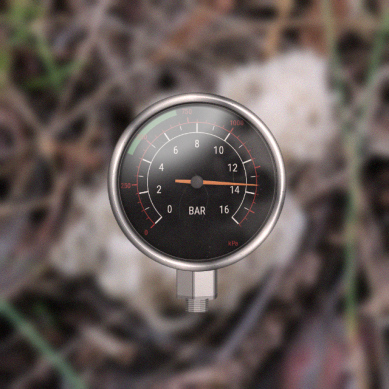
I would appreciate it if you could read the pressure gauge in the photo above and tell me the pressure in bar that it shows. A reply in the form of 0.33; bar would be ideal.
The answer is 13.5; bar
